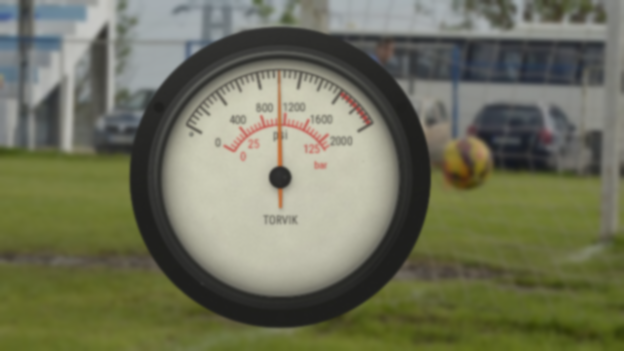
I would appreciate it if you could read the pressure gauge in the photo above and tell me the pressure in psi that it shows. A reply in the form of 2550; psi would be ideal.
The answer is 1000; psi
